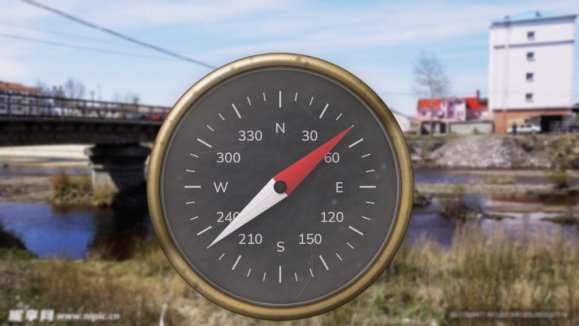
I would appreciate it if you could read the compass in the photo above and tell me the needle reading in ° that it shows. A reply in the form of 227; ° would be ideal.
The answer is 50; °
